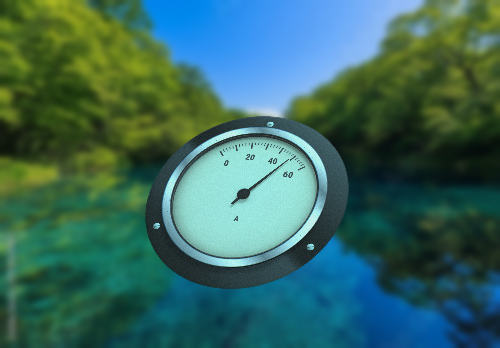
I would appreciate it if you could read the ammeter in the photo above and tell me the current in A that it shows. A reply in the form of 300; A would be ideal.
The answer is 50; A
